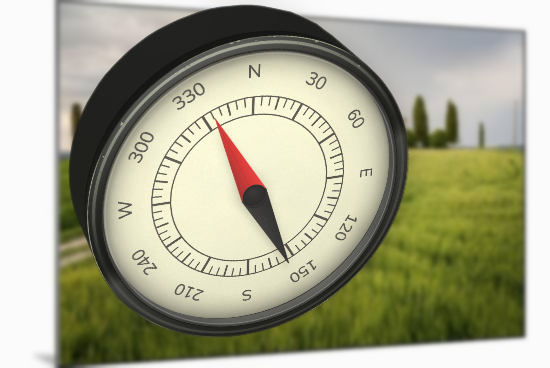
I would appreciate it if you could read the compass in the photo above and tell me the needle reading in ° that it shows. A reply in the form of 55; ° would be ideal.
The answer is 335; °
